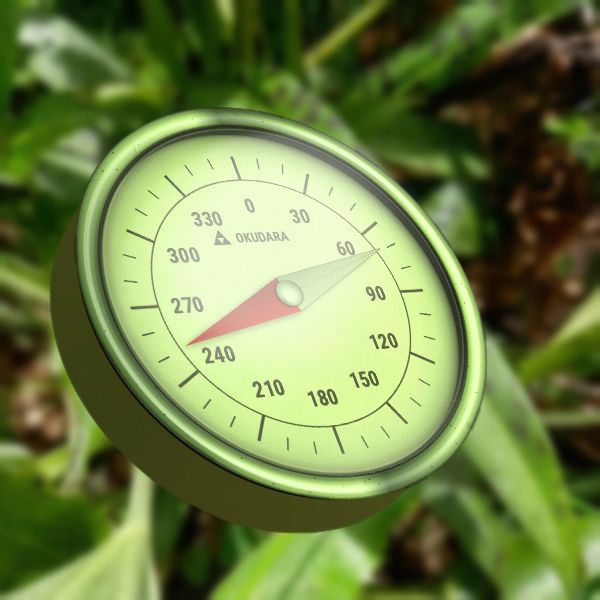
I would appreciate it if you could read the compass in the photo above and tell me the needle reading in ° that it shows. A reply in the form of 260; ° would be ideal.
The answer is 250; °
